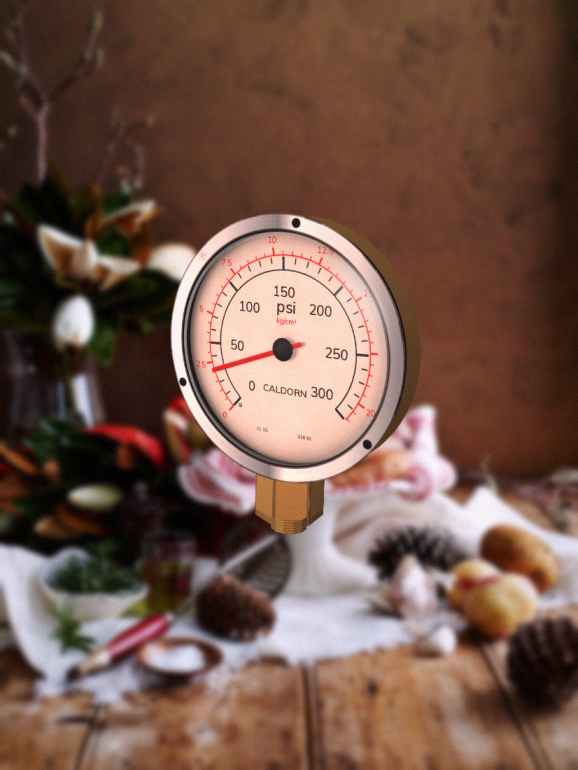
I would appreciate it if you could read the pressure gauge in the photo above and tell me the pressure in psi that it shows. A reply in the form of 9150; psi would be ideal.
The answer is 30; psi
